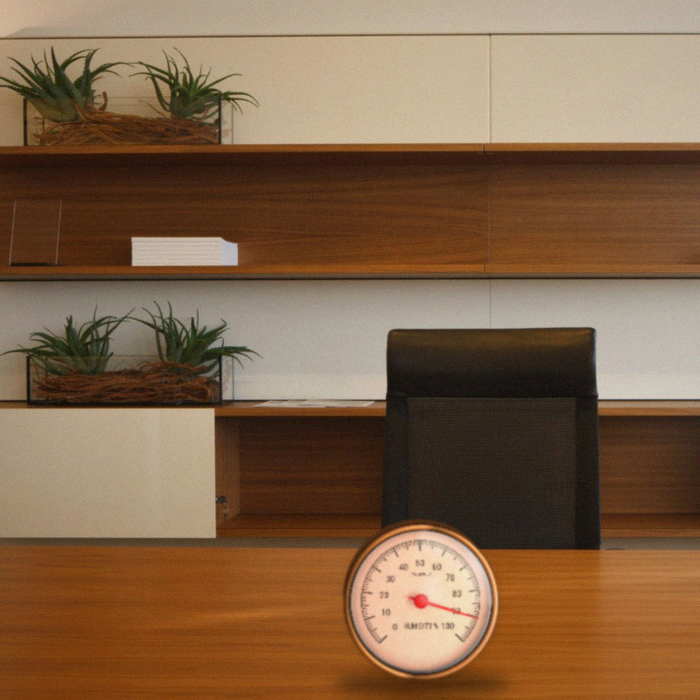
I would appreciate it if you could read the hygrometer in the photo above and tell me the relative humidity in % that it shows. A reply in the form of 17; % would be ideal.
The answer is 90; %
